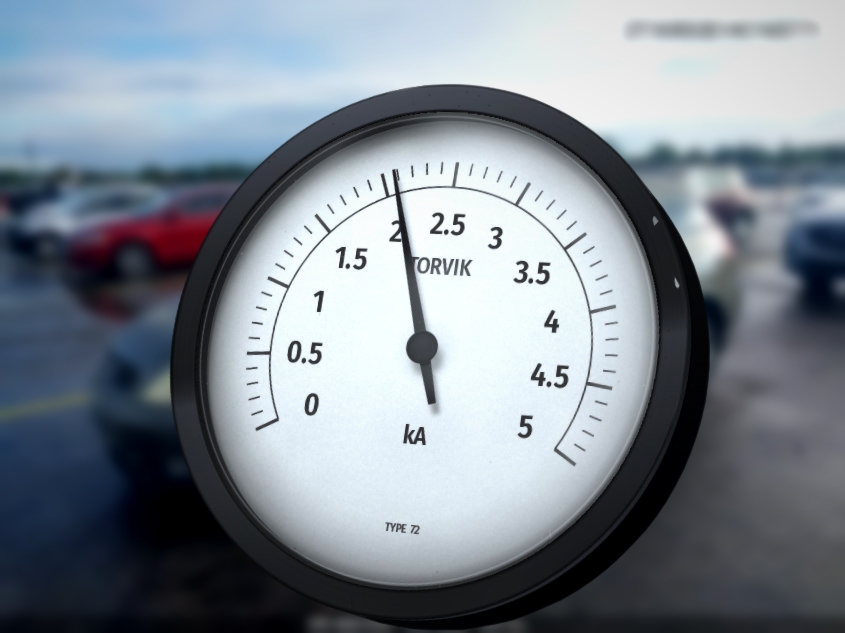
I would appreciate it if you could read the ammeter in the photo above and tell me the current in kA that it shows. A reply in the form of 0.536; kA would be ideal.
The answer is 2.1; kA
